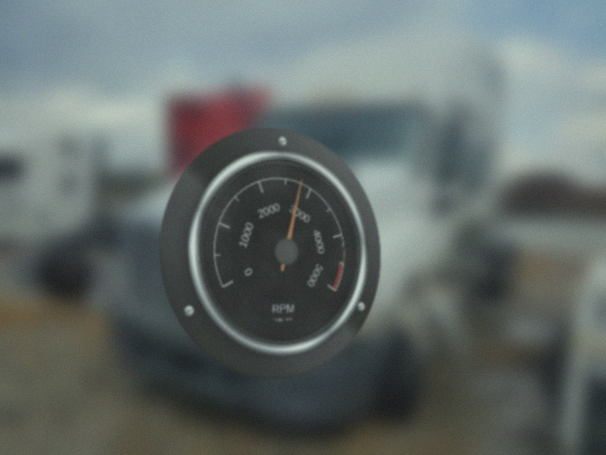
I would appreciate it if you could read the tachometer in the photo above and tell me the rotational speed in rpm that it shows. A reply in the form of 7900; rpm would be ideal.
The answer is 2750; rpm
